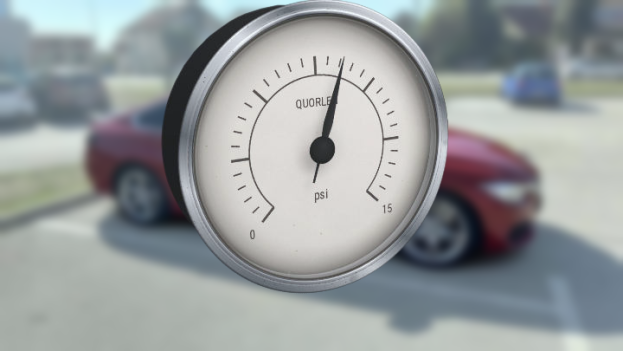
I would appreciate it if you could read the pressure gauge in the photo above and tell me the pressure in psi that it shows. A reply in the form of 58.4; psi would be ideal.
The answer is 8.5; psi
